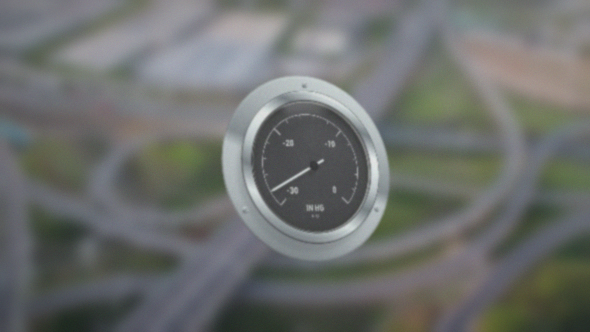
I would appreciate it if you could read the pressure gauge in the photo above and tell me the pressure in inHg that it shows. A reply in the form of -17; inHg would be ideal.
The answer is -28; inHg
